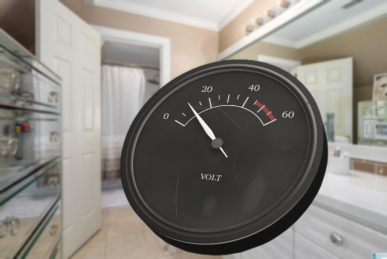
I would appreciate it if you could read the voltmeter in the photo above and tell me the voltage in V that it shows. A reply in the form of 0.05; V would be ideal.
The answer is 10; V
